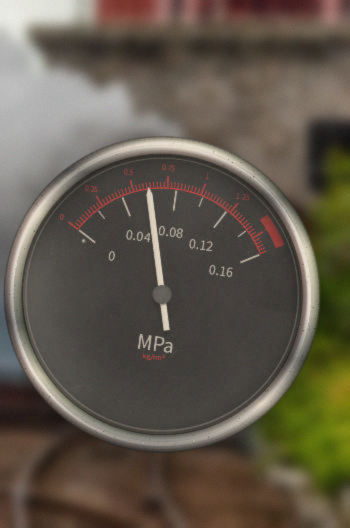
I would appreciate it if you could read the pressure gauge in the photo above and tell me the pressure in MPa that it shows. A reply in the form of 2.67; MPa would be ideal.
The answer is 0.06; MPa
